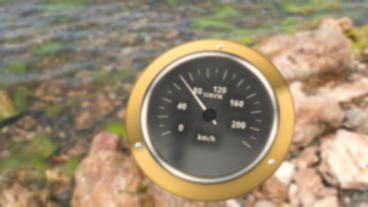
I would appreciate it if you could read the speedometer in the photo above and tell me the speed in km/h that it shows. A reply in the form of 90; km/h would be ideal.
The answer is 70; km/h
